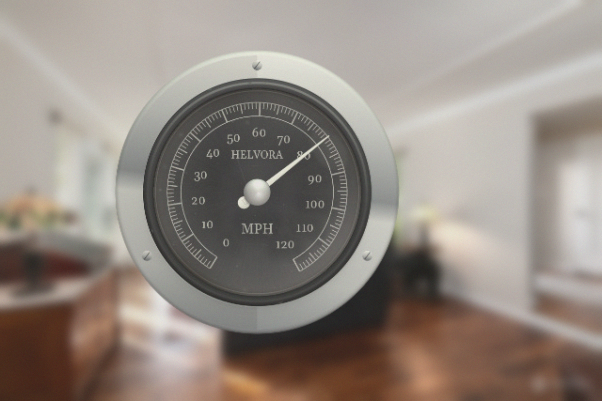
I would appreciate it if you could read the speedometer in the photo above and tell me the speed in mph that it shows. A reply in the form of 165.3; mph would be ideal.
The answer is 80; mph
